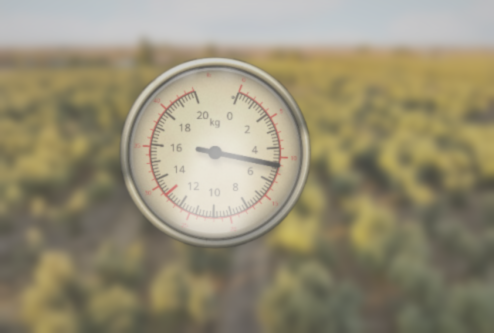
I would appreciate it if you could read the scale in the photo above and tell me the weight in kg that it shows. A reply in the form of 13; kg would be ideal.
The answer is 5; kg
